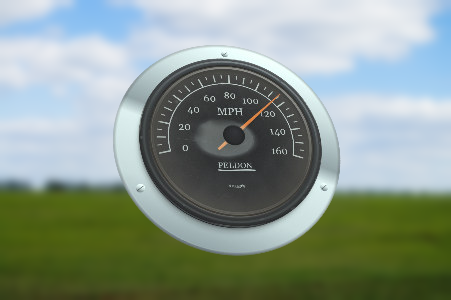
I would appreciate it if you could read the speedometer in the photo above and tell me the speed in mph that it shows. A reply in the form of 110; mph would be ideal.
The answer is 115; mph
